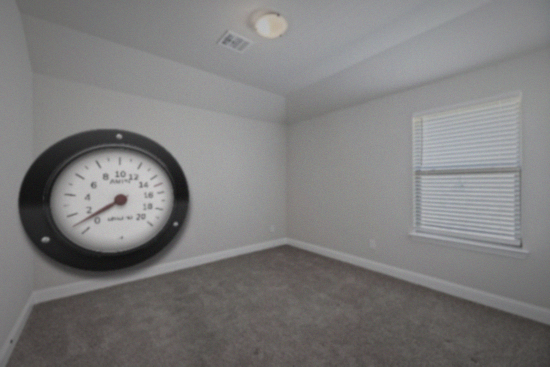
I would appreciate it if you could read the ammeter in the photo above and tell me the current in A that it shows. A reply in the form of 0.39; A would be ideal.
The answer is 1; A
